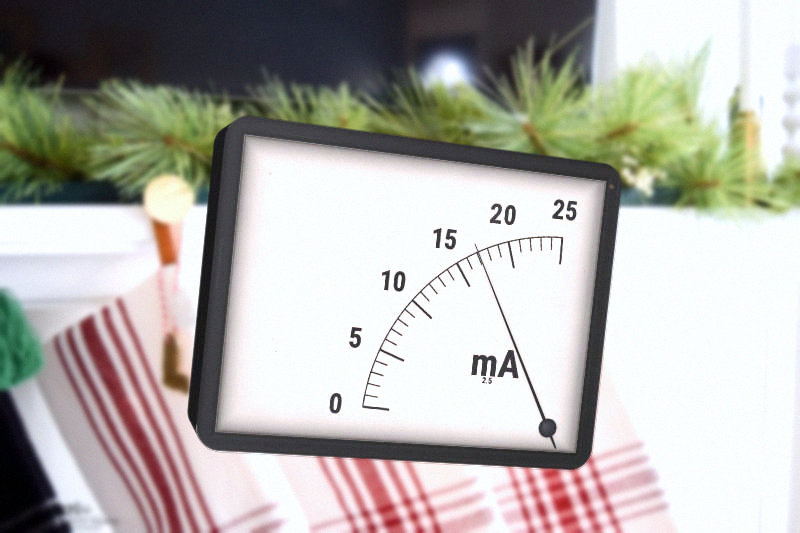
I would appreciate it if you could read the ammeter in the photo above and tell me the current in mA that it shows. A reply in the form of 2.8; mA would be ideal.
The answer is 17; mA
